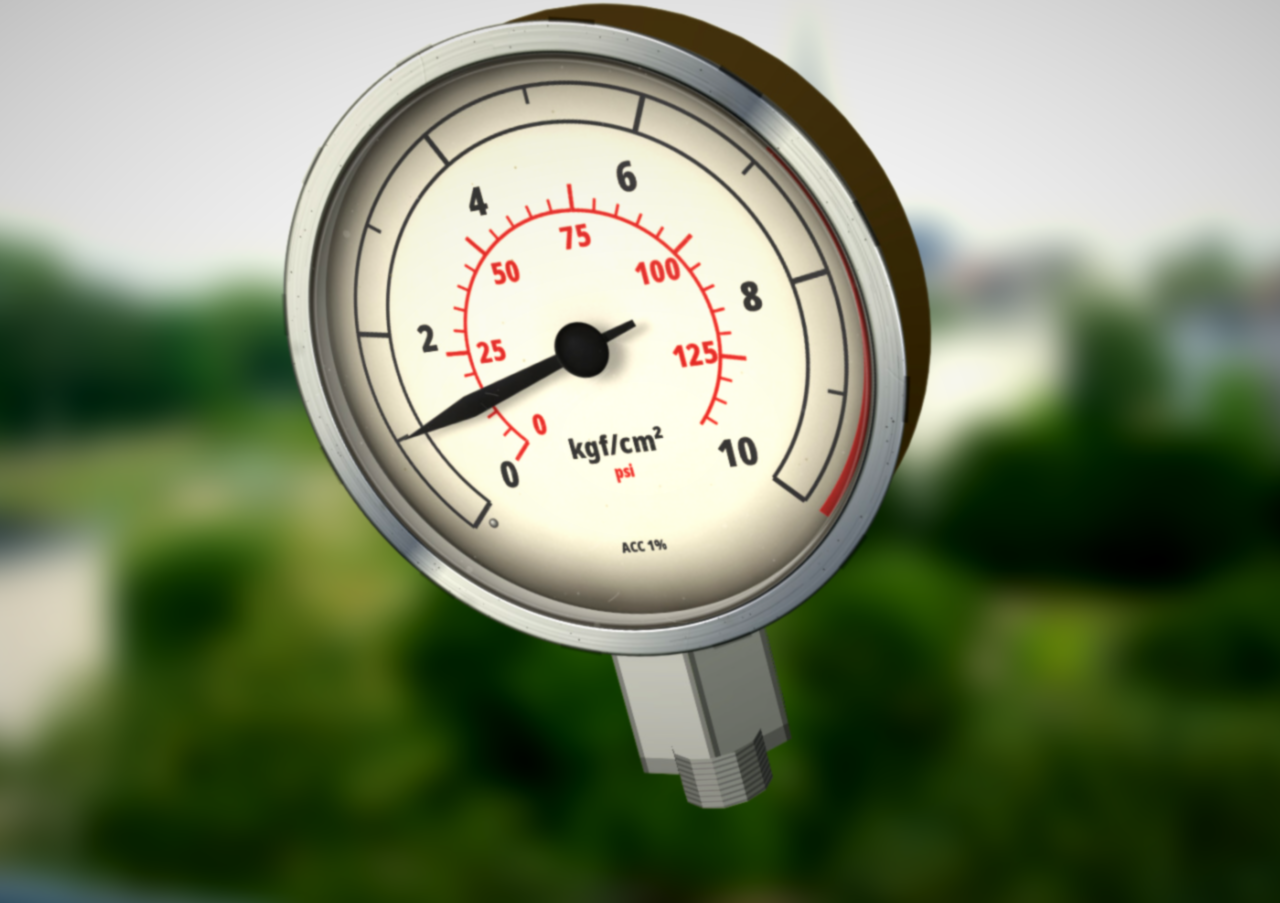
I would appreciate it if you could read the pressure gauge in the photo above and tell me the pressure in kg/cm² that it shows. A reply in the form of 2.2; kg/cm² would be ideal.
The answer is 1; kg/cm²
